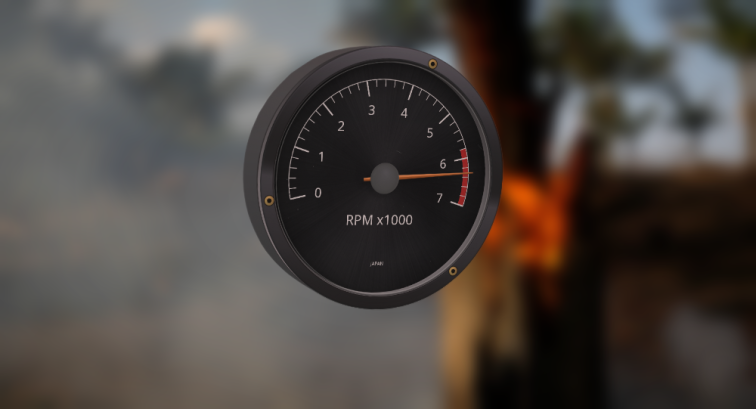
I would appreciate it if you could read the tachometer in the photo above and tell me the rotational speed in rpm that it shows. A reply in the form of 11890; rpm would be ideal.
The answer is 6300; rpm
